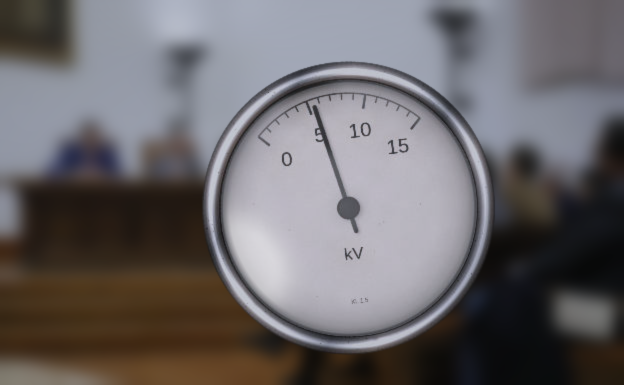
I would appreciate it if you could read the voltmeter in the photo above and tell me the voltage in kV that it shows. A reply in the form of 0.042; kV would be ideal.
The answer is 5.5; kV
